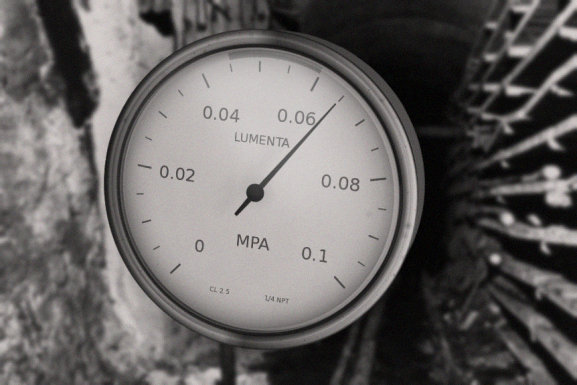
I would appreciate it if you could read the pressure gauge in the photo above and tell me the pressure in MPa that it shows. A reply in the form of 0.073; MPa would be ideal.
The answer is 0.065; MPa
